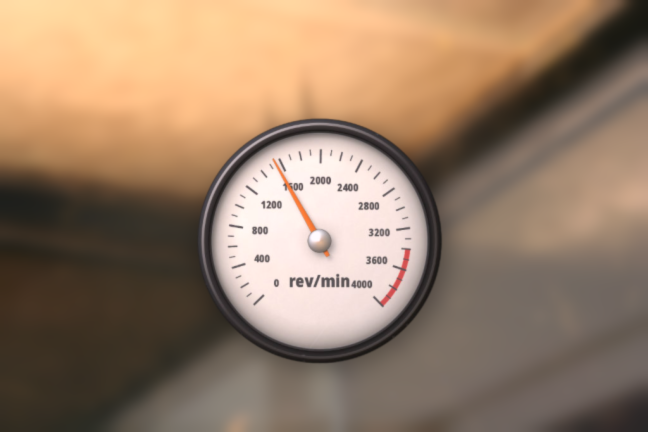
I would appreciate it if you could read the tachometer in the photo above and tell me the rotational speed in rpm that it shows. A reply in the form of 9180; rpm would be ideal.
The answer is 1550; rpm
